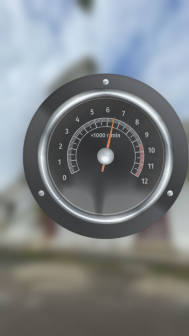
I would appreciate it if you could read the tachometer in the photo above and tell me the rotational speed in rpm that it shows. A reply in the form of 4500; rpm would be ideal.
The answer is 6500; rpm
